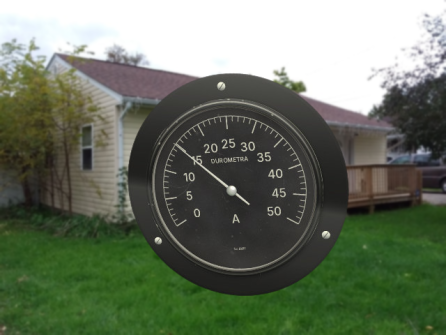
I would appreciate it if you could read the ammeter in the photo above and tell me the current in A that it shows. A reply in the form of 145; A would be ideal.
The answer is 15; A
